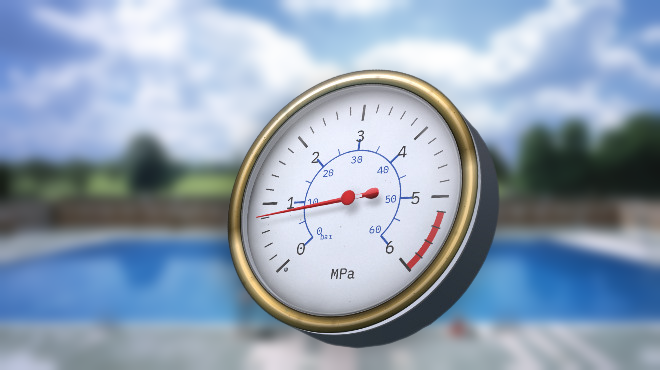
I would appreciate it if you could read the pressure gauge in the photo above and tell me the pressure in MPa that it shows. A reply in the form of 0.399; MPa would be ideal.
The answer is 0.8; MPa
